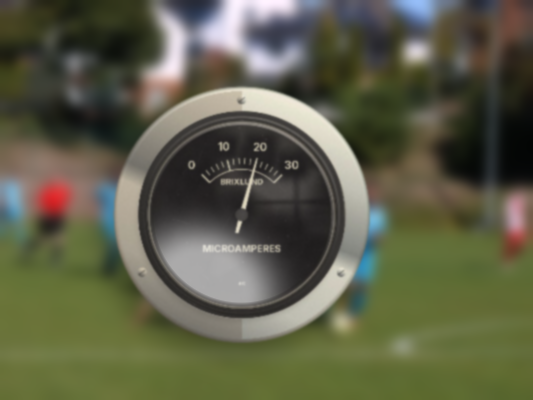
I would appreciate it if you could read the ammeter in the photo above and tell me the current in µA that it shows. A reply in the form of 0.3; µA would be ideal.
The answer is 20; µA
